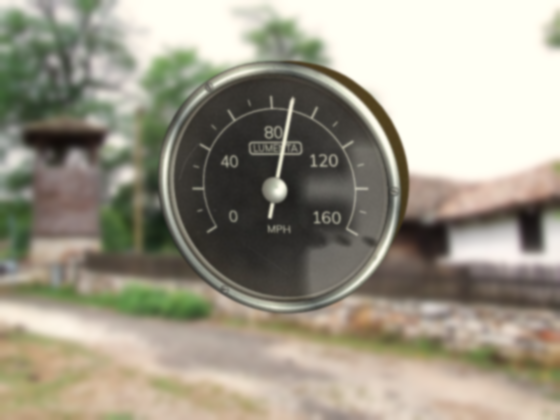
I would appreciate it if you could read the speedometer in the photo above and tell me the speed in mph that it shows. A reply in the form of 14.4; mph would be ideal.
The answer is 90; mph
